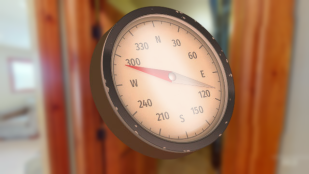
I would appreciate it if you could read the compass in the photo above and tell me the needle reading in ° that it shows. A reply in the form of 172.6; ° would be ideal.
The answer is 290; °
